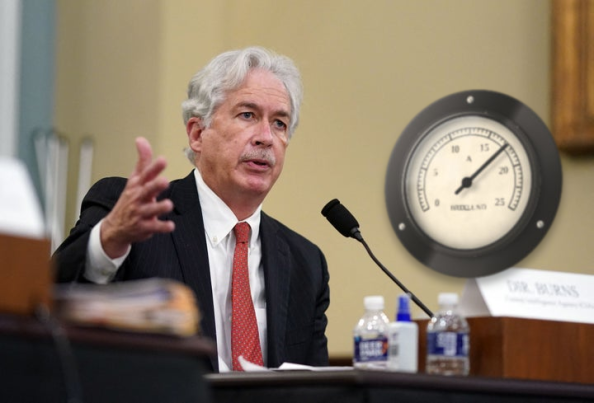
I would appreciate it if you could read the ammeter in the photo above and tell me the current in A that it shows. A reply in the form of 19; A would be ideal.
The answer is 17.5; A
